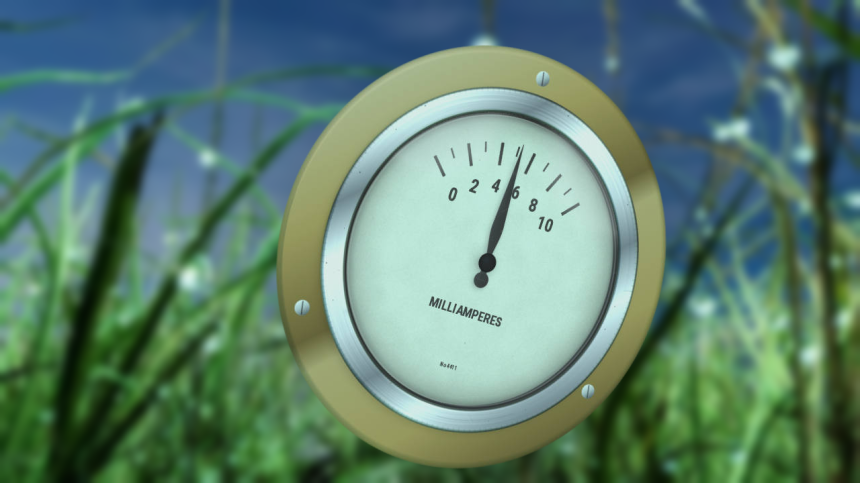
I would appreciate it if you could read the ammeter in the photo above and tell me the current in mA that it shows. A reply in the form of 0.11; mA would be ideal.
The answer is 5; mA
